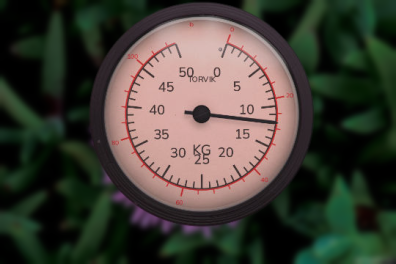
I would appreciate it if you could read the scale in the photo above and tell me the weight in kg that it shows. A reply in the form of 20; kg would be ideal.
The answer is 12; kg
